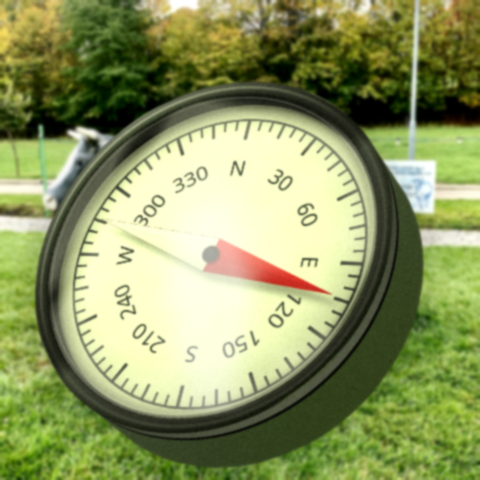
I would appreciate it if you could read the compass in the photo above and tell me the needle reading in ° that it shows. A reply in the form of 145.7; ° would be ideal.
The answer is 105; °
